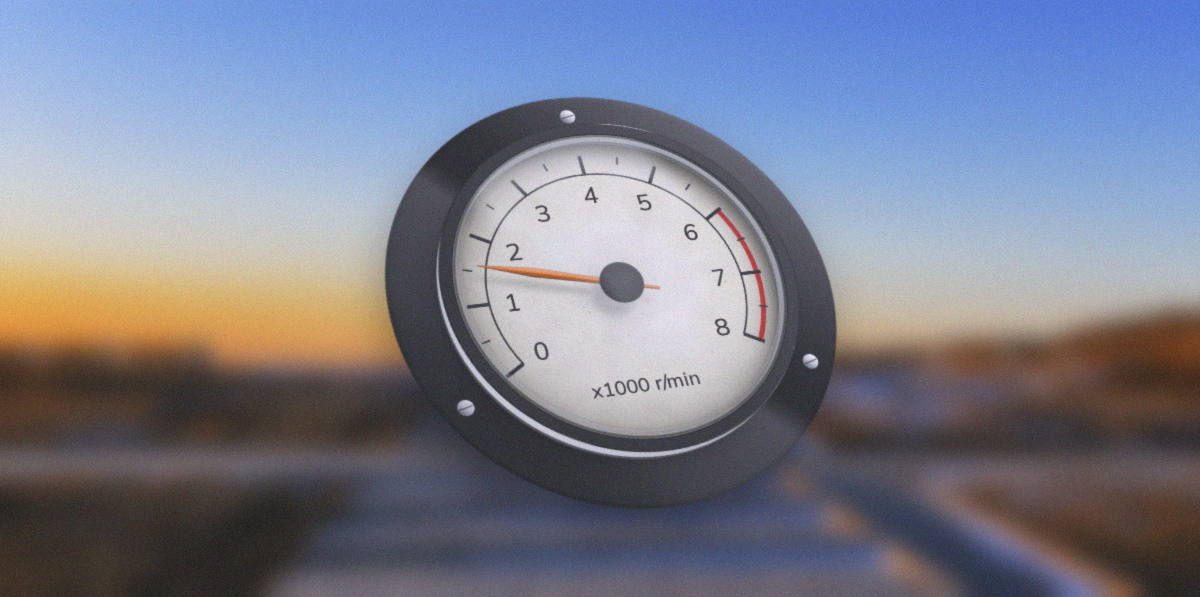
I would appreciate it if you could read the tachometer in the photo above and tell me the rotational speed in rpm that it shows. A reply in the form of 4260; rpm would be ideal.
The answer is 1500; rpm
